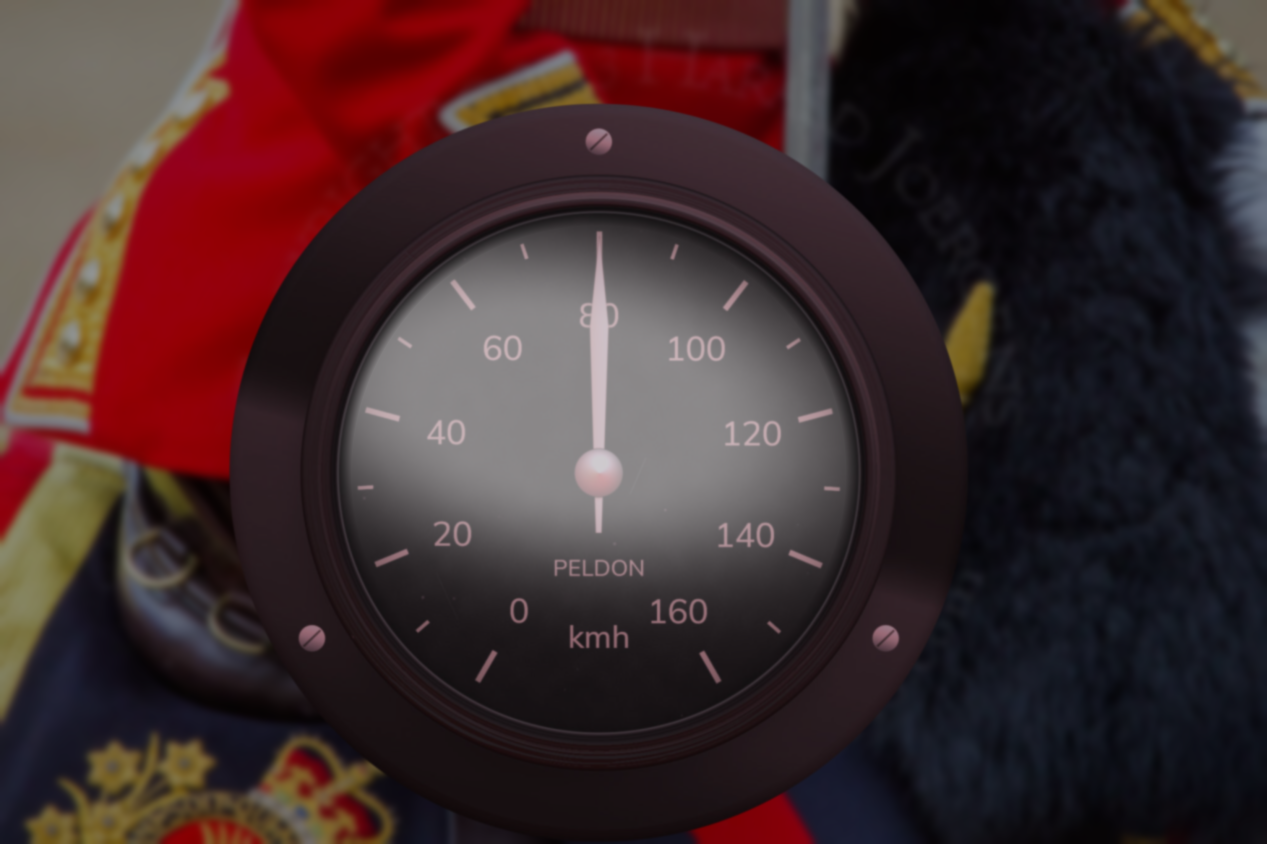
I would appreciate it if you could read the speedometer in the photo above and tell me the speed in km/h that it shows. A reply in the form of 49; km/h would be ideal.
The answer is 80; km/h
